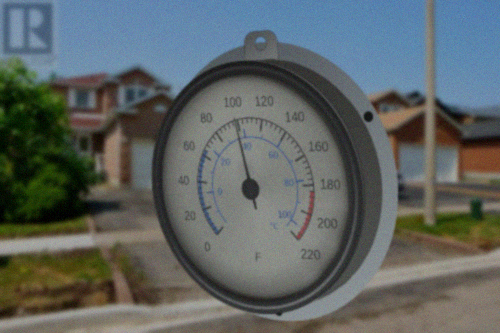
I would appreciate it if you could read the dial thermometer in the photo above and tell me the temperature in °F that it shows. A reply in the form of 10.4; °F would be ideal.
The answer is 100; °F
